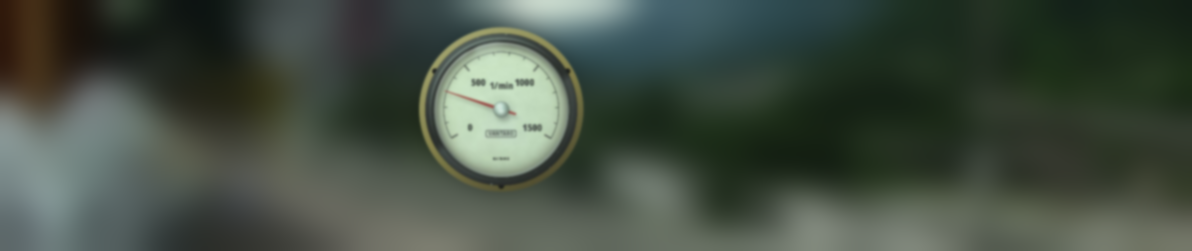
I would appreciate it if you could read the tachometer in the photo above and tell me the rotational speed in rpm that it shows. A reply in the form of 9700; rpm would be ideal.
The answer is 300; rpm
